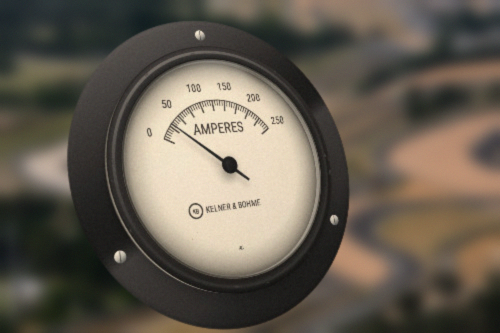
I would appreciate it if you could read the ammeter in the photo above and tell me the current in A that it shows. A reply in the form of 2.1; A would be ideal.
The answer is 25; A
